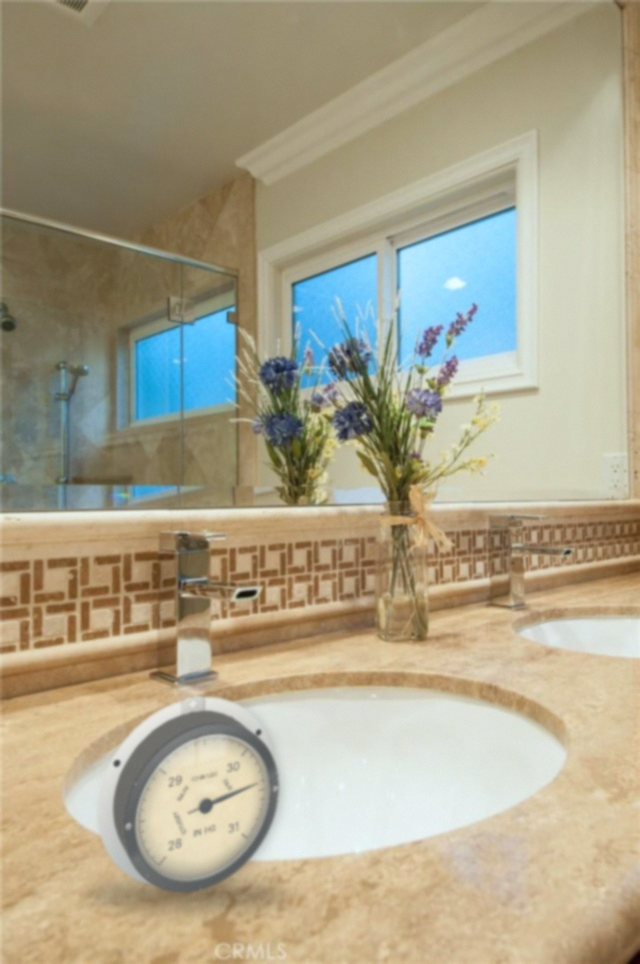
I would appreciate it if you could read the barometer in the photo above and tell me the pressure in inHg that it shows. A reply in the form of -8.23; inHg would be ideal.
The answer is 30.4; inHg
